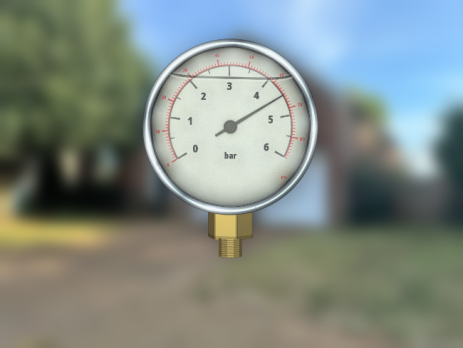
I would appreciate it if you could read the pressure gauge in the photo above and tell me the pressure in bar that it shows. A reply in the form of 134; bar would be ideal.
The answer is 4.5; bar
